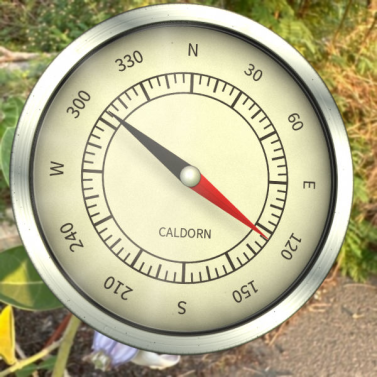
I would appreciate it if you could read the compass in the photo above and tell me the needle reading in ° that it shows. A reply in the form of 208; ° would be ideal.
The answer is 125; °
